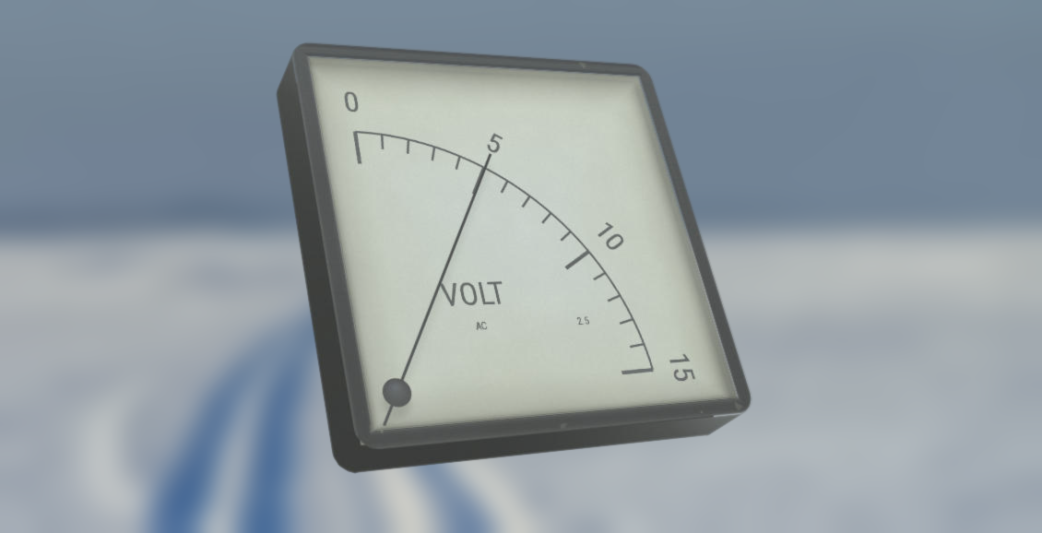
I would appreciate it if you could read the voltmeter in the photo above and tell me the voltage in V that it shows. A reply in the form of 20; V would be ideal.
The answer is 5; V
